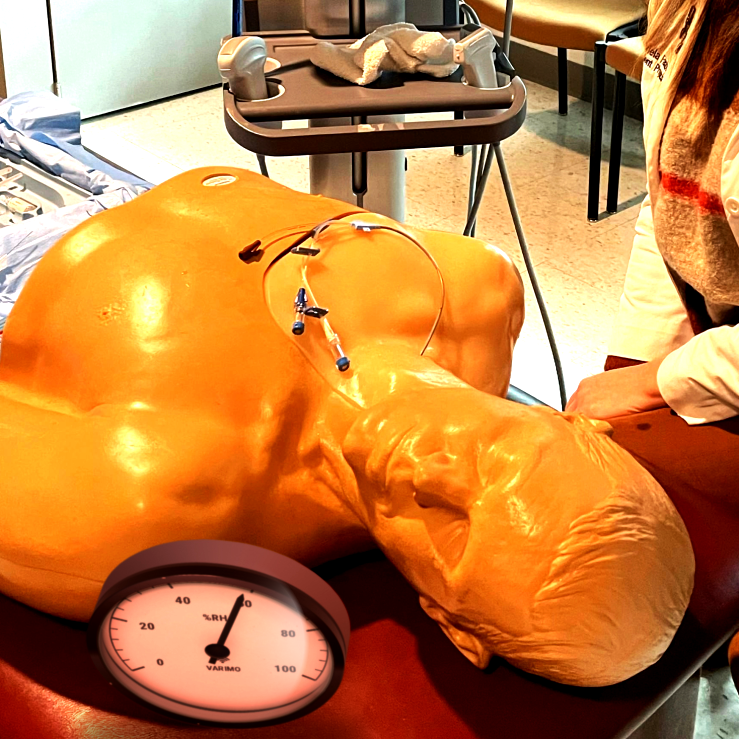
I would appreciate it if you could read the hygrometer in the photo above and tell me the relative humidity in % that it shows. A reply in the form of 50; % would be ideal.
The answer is 58; %
